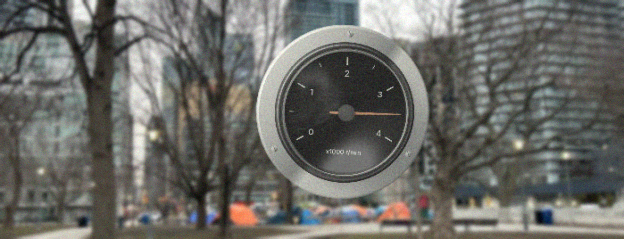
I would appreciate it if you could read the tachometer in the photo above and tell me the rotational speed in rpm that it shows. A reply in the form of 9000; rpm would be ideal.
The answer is 3500; rpm
